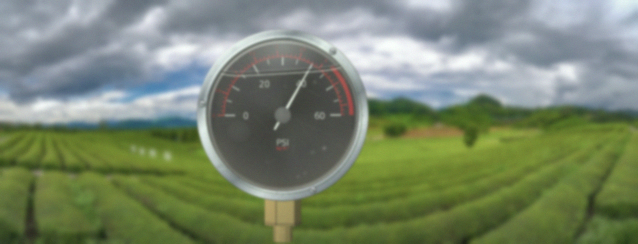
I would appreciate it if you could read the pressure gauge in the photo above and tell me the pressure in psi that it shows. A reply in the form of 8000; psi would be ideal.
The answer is 40; psi
